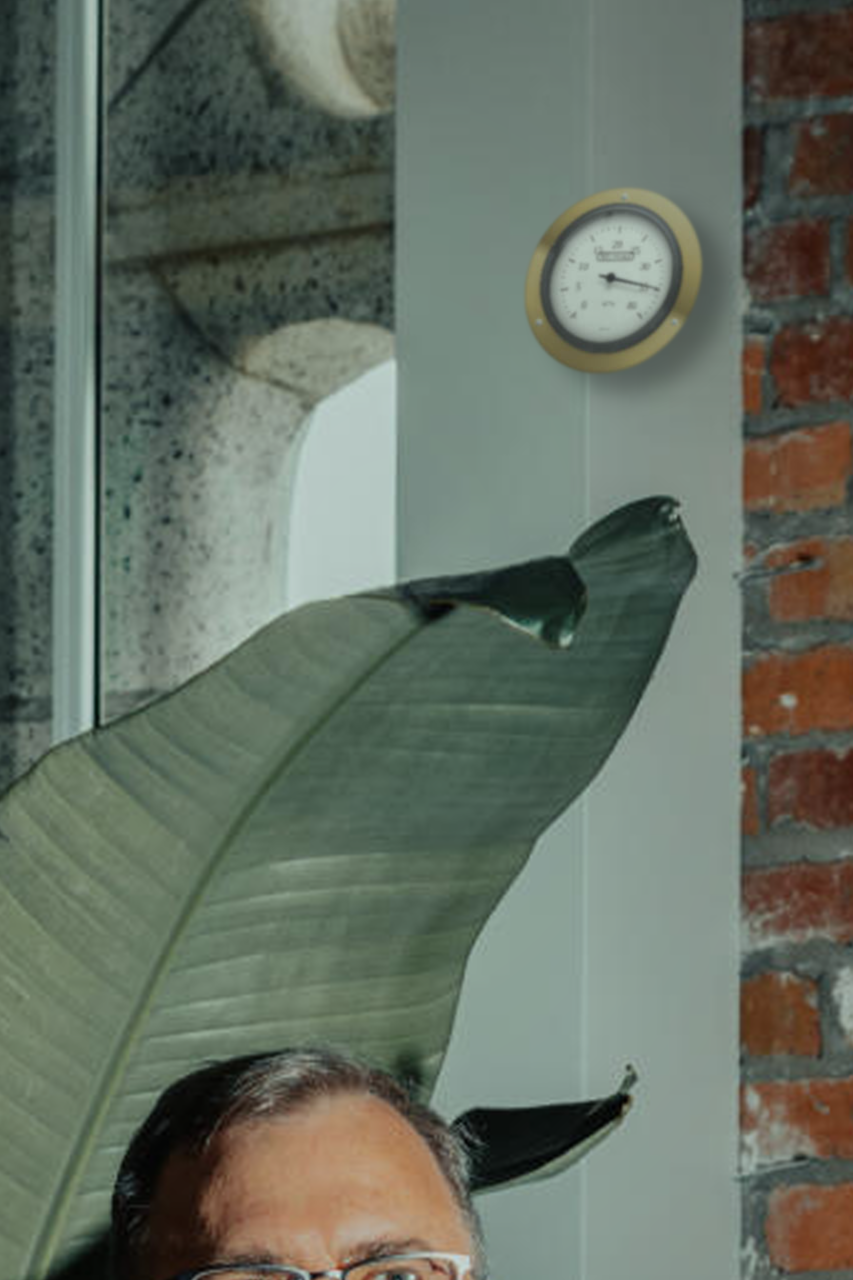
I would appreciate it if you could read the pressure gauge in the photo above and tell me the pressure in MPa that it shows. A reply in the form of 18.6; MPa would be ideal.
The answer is 35; MPa
